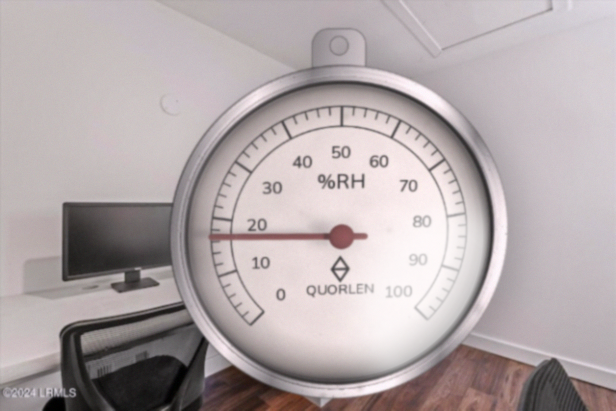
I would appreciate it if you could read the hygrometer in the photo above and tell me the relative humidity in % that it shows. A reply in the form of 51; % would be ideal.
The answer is 17; %
